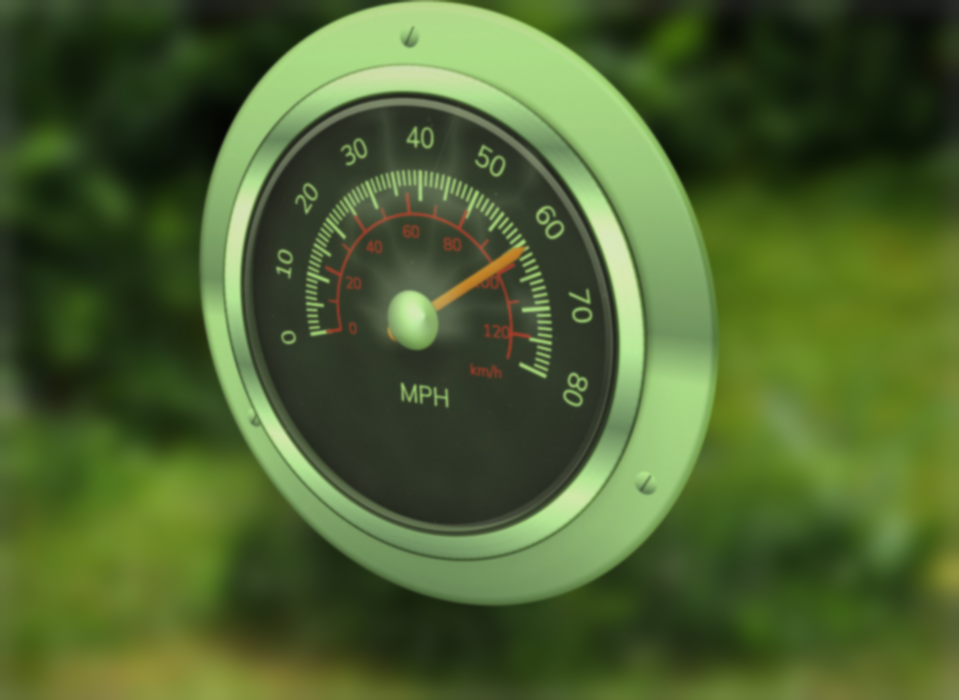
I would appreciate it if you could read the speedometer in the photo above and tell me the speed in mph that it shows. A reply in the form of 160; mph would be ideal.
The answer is 61; mph
